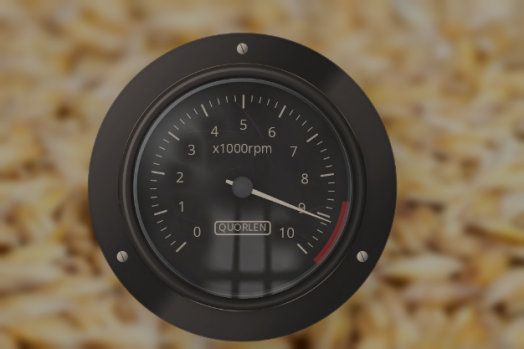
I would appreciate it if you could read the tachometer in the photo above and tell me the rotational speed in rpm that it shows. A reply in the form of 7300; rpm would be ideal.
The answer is 9100; rpm
